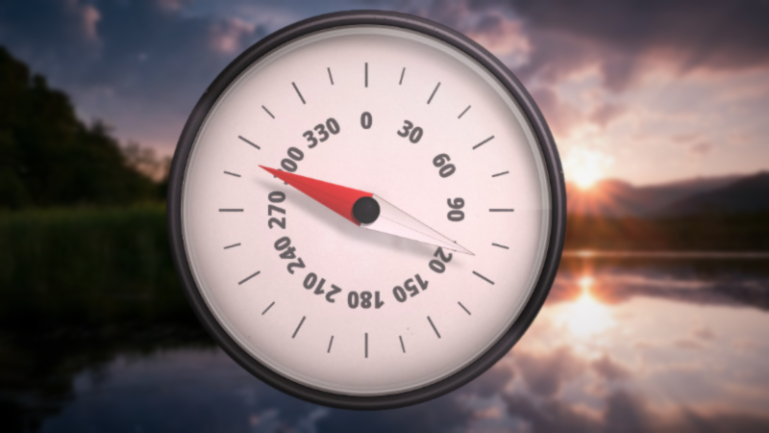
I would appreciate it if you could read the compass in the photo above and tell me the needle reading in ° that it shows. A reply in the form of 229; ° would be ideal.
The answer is 292.5; °
